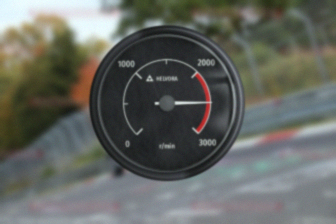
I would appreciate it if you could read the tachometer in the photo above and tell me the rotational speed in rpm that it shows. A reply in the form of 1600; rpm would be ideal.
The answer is 2500; rpm
